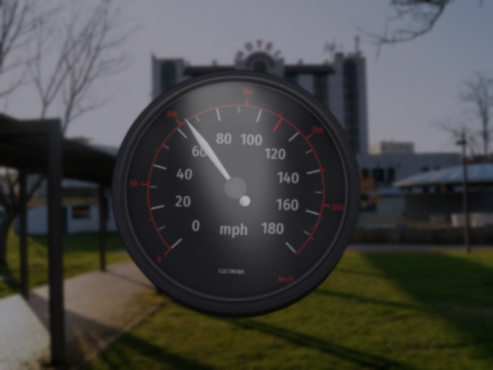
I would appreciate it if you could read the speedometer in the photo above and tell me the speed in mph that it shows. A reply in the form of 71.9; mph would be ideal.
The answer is 65; mph
